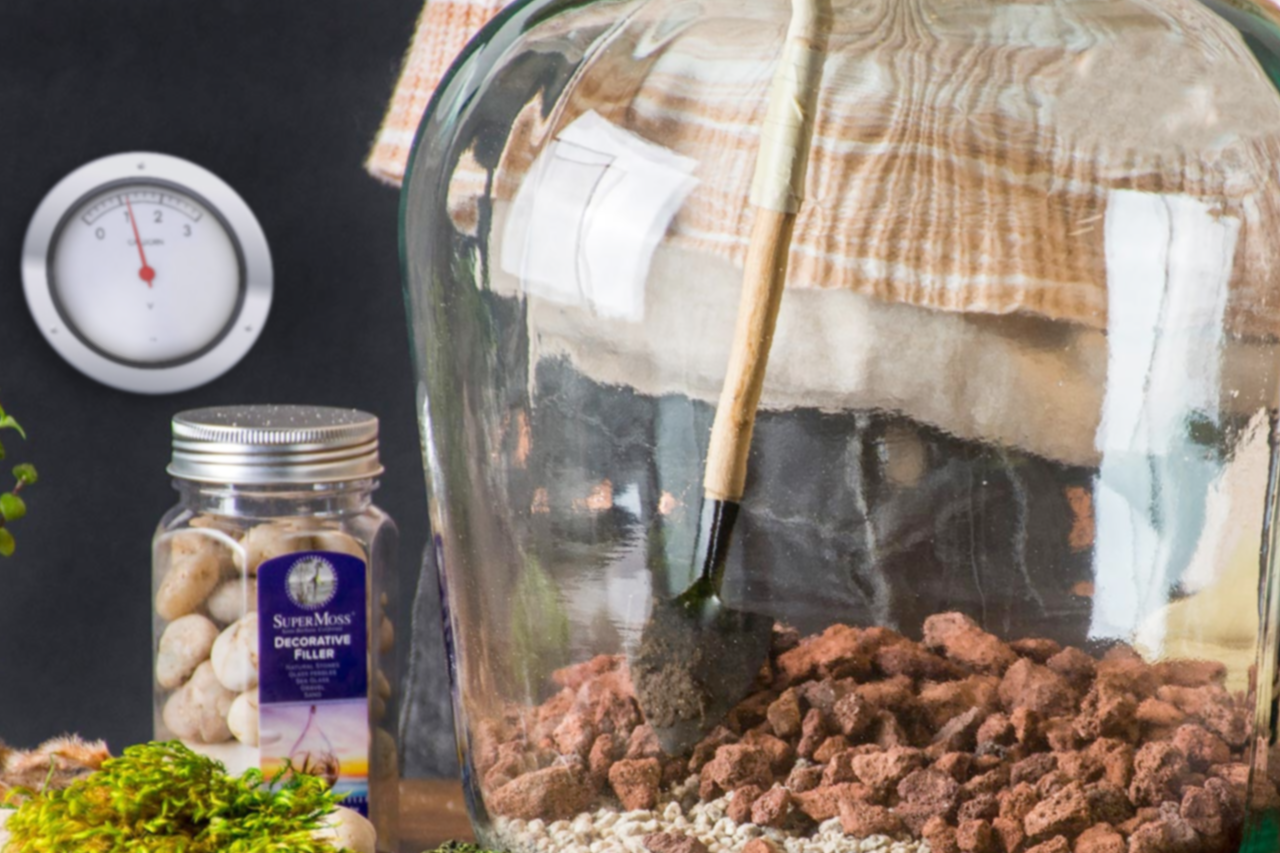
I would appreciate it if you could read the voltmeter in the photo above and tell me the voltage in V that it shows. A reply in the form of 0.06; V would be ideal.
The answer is 1.2; V
